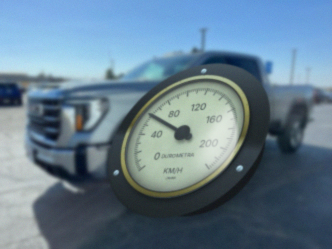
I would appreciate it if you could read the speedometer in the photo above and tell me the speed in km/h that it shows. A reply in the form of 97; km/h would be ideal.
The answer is 60; km/h
